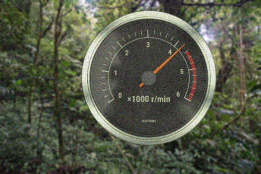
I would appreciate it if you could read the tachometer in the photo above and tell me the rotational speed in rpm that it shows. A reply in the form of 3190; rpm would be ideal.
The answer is 4200; rpm
